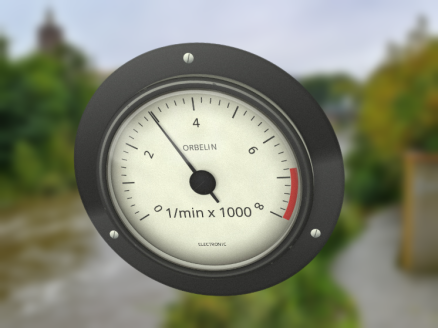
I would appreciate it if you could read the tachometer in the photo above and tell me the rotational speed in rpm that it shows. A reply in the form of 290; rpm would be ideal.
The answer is 3000; rpm
